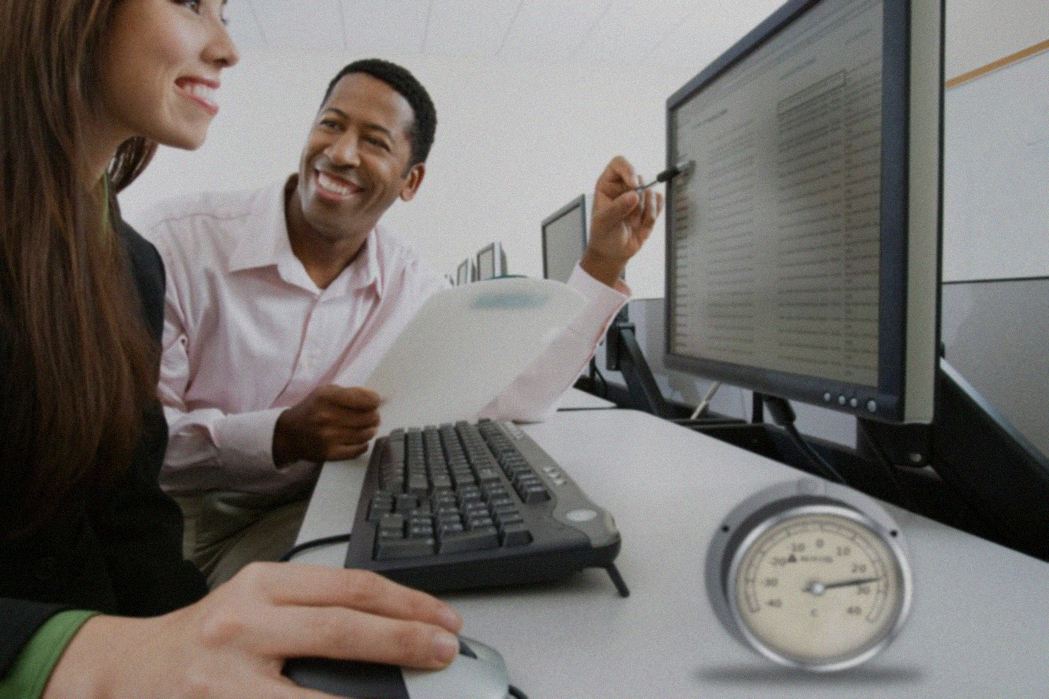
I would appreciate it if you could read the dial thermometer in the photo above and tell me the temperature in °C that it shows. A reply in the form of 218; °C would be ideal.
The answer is 25; °C
